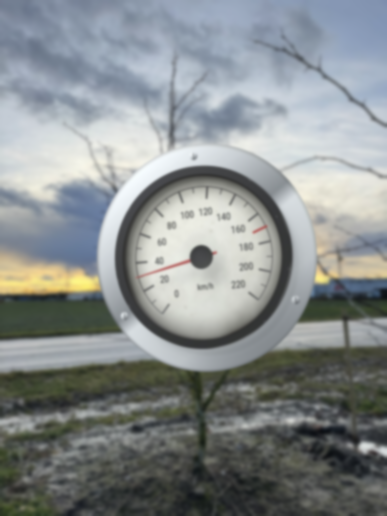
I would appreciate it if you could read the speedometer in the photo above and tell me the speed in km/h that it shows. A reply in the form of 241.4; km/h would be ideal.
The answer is 30; km/h
